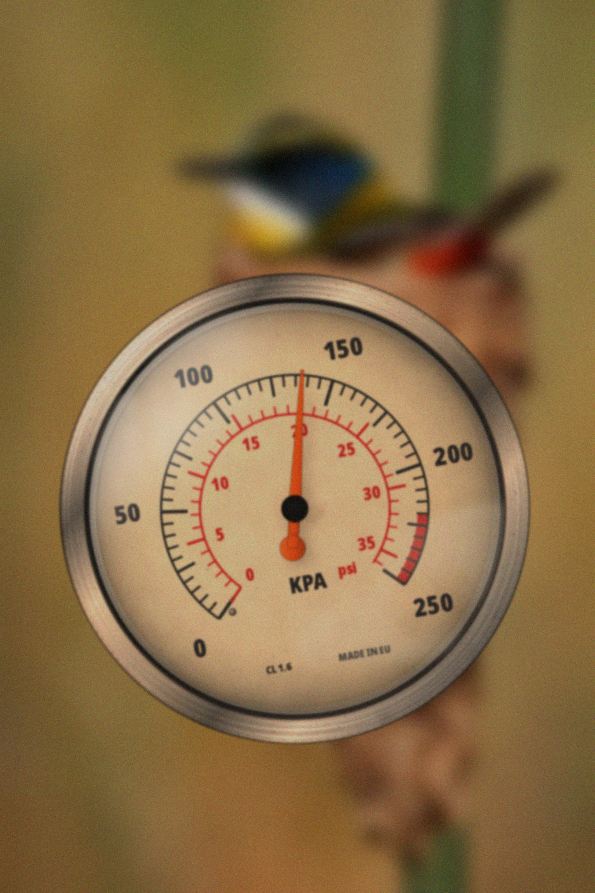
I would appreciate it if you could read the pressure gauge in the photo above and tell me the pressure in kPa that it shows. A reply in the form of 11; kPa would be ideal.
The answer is 137.5; kPa
